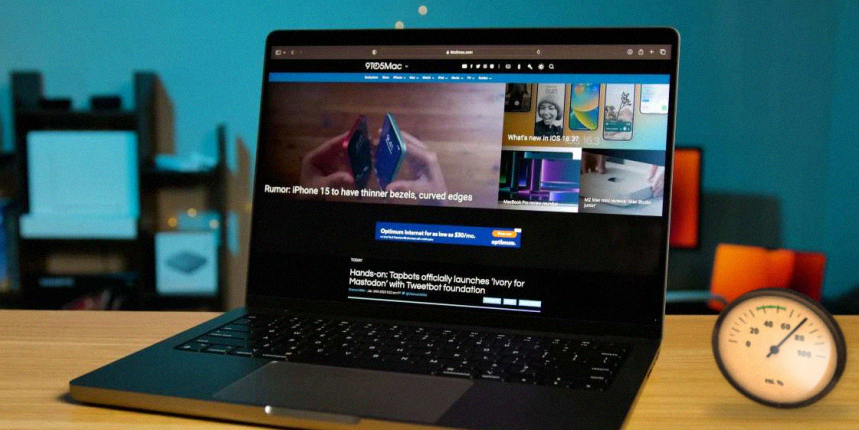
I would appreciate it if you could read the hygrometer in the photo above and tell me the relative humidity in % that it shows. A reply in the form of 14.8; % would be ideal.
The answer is 70; %
